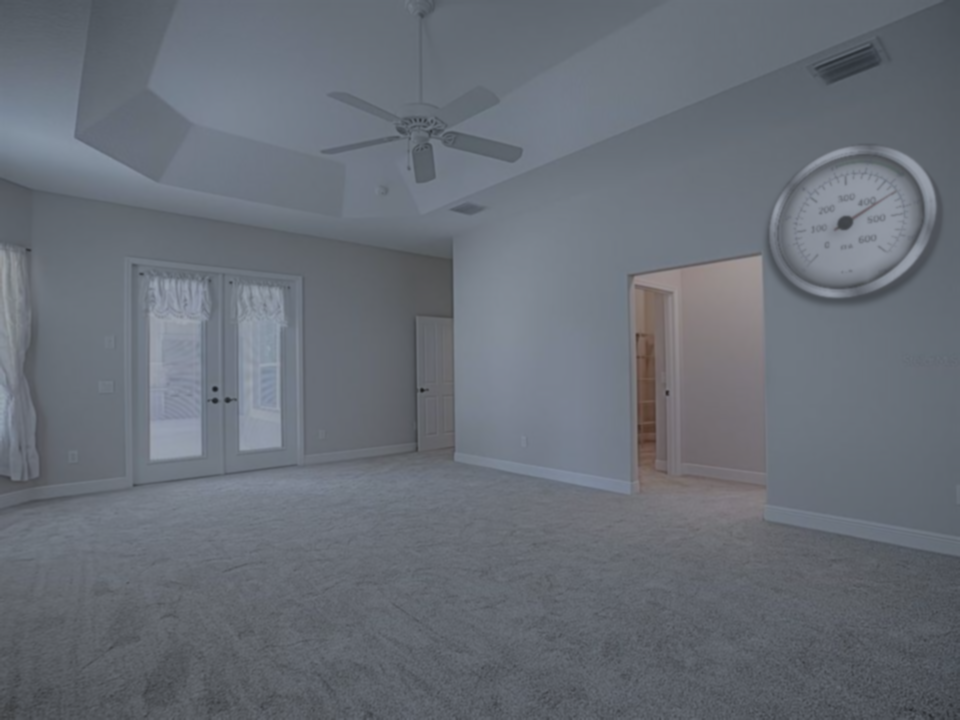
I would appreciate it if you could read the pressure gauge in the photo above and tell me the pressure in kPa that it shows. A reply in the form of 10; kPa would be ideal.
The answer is 440; kPa
